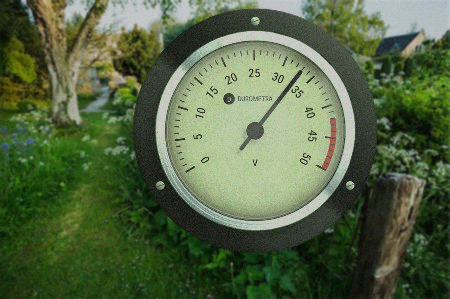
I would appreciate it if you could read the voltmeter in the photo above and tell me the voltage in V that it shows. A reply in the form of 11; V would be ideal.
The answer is 33; V
